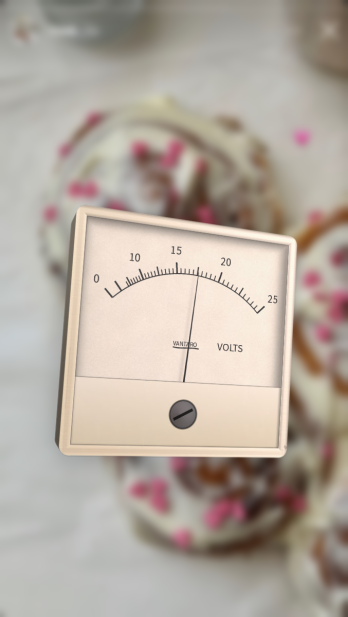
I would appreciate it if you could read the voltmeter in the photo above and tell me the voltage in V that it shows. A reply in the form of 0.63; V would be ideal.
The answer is 17.5; V
